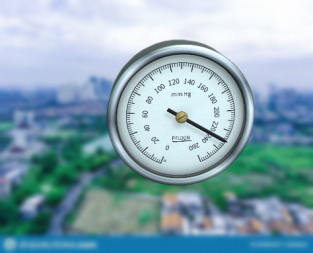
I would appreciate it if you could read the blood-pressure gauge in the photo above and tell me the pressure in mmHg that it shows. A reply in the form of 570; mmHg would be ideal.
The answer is 230; mmHg
